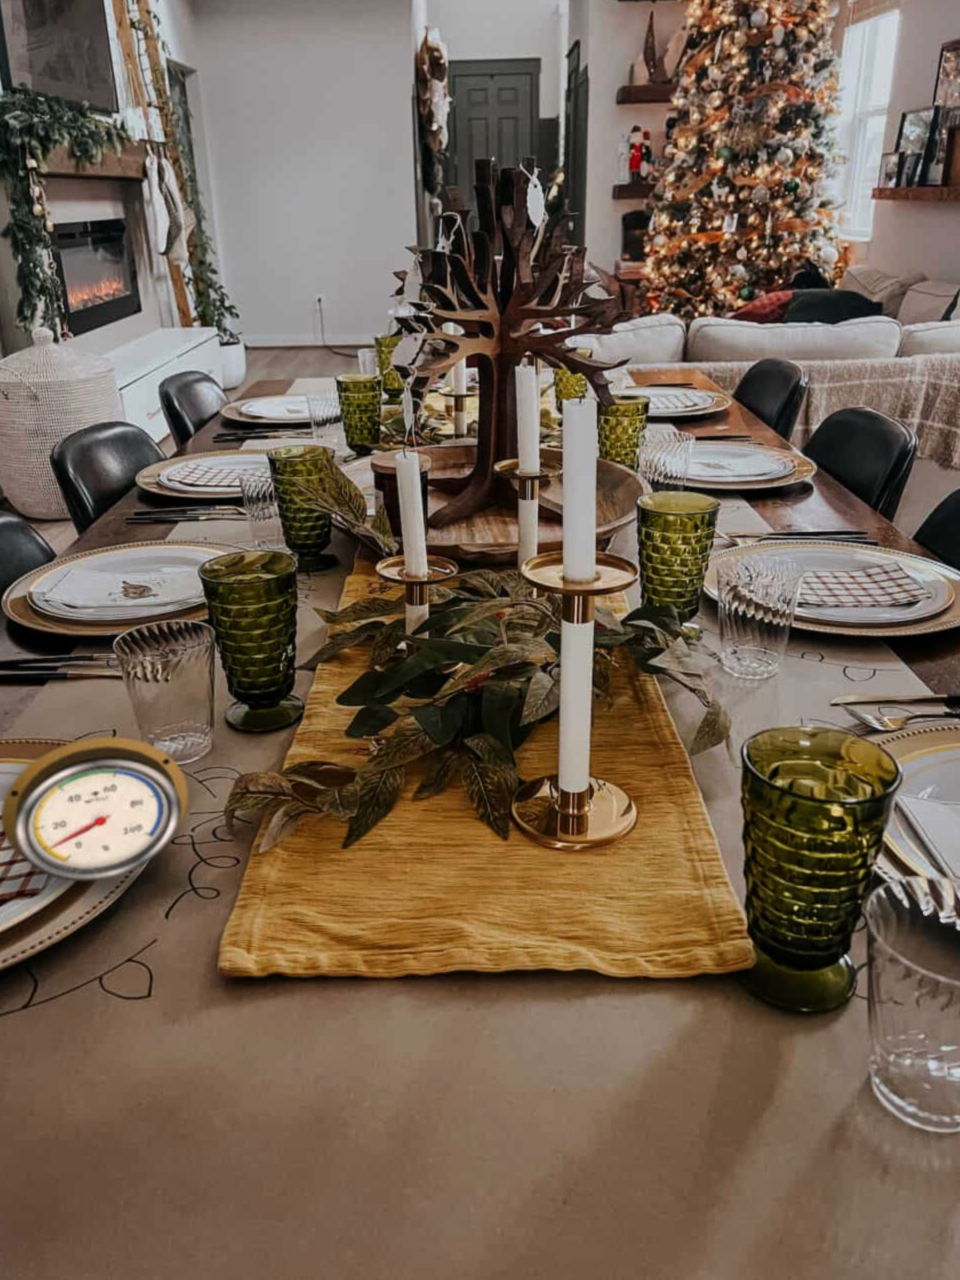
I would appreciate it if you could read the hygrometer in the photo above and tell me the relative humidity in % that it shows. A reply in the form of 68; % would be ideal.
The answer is 10; %
